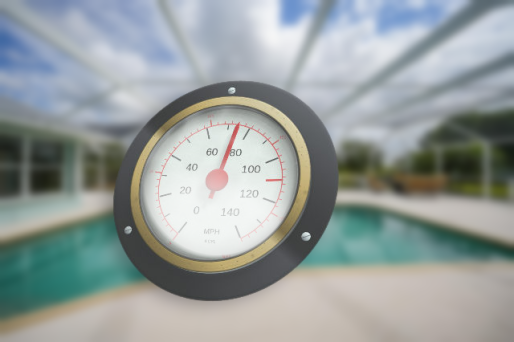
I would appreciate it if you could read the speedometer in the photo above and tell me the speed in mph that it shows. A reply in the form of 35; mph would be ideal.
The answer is 75; mph
